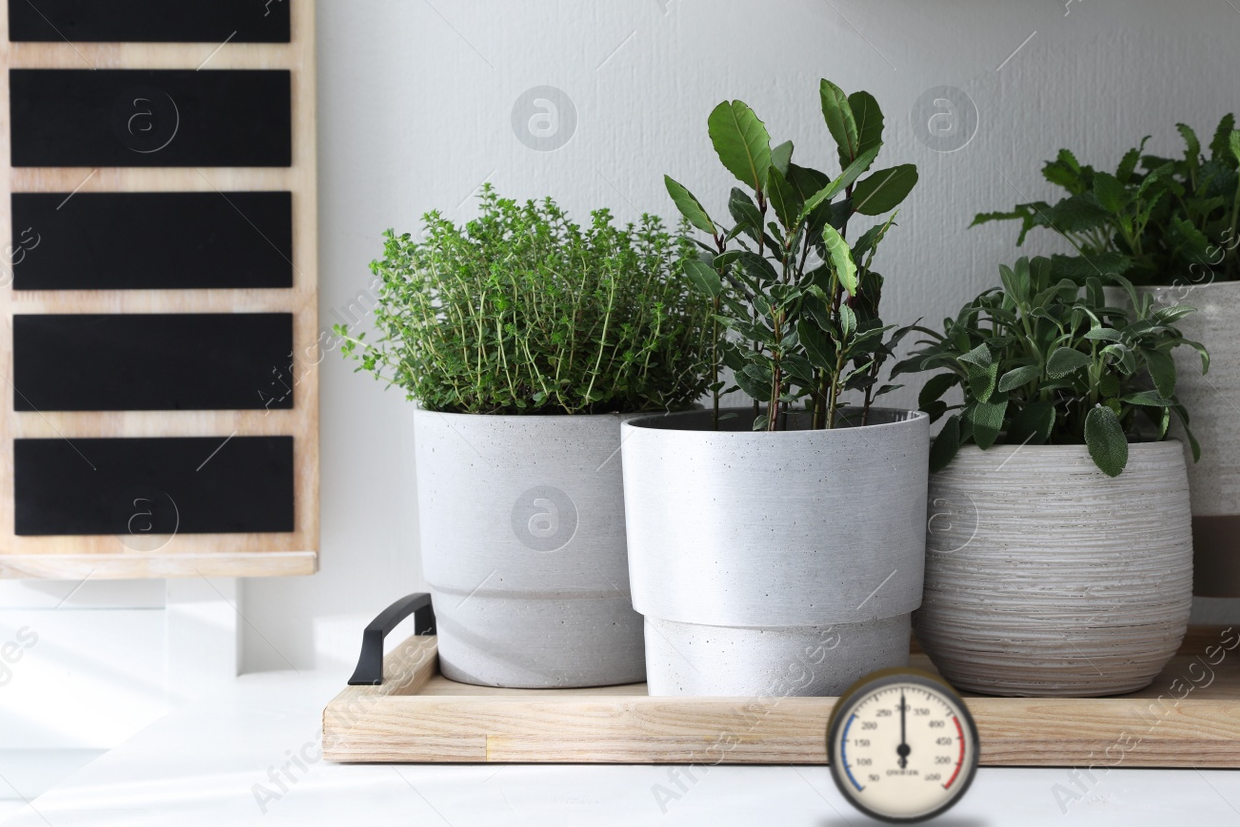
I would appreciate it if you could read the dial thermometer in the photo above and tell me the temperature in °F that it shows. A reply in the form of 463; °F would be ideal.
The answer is 300; °F
